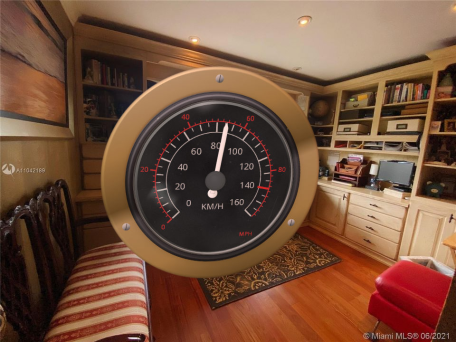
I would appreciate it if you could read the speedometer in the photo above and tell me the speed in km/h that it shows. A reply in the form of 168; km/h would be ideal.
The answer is 85; km/h
